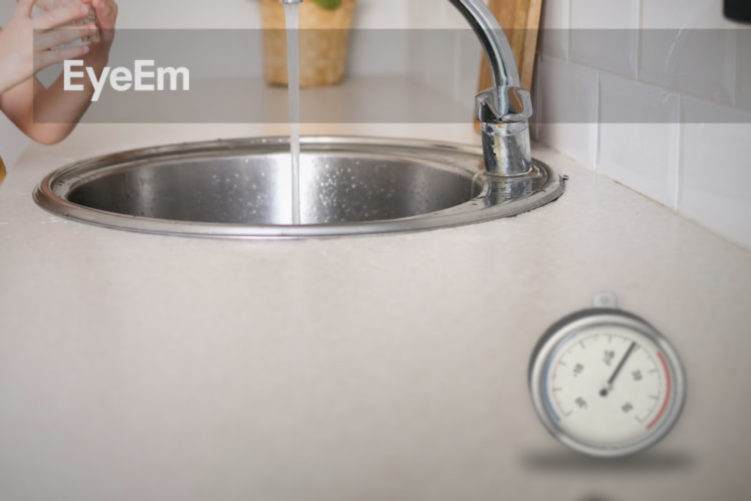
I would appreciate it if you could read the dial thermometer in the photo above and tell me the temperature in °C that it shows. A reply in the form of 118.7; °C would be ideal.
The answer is 17.5; °C
